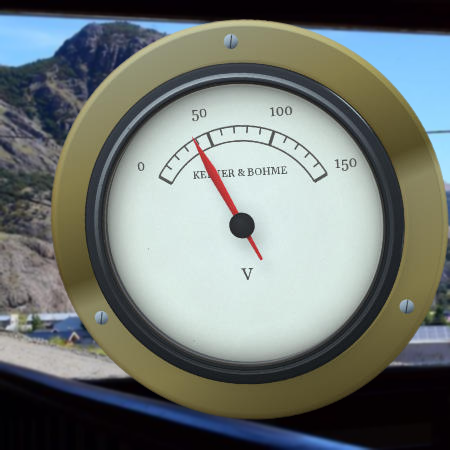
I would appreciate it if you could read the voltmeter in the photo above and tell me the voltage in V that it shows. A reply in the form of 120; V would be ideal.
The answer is 40; V
